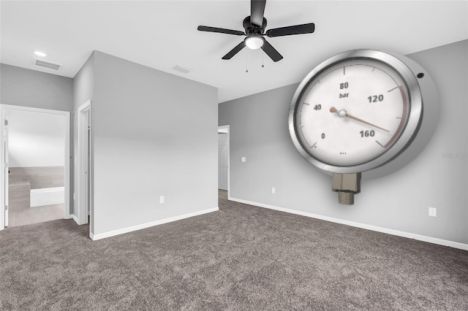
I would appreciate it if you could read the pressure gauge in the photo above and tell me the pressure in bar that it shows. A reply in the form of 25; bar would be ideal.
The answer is 150; bar
